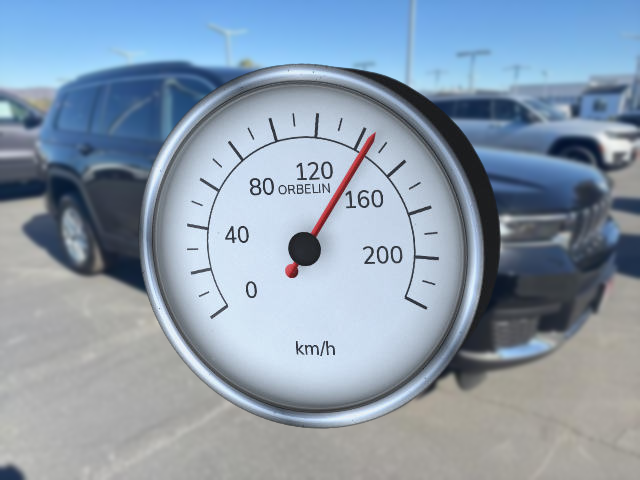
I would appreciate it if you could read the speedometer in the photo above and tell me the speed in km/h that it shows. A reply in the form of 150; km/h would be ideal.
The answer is 145; km/h
